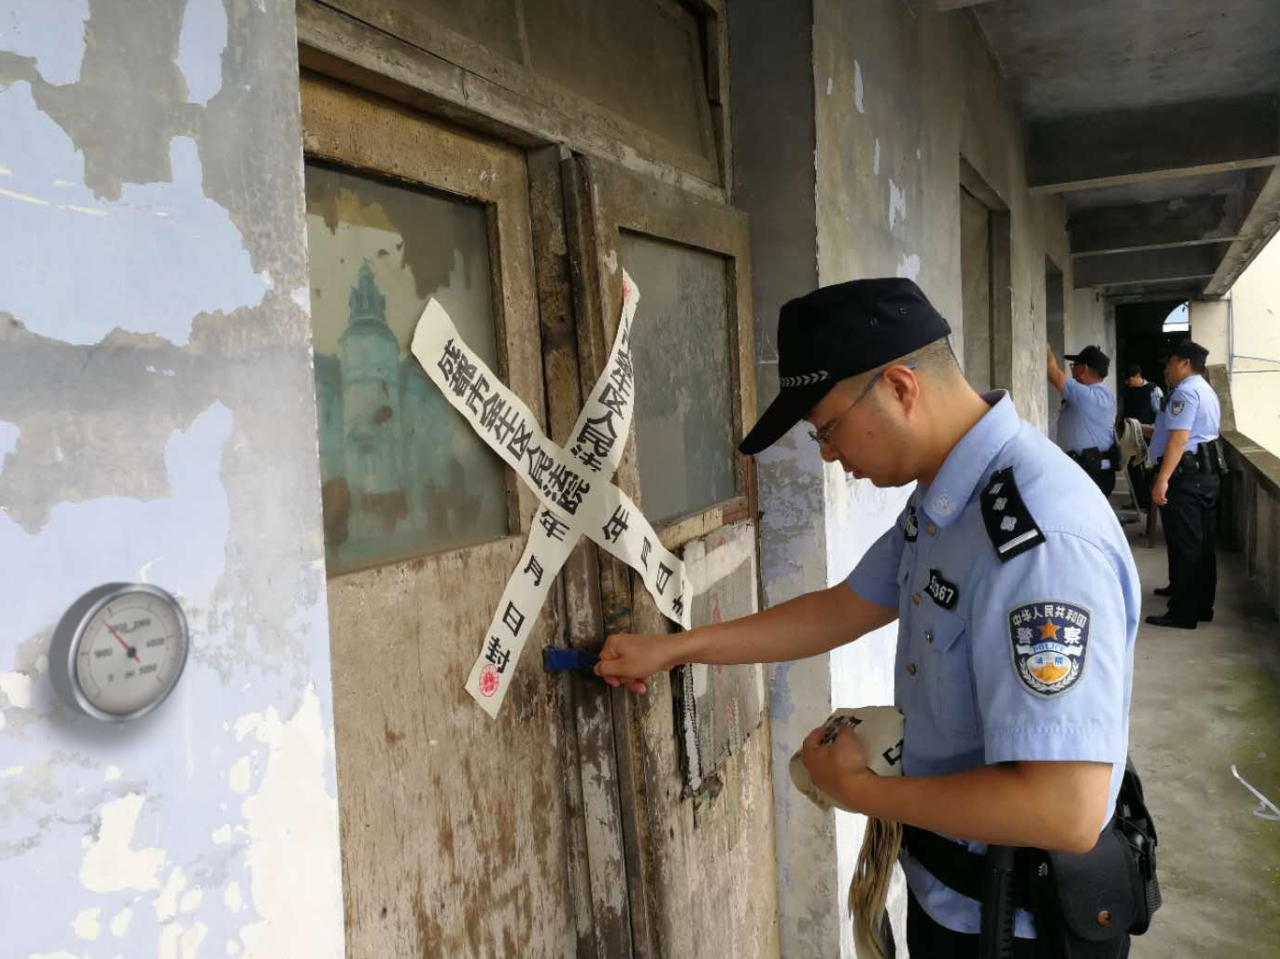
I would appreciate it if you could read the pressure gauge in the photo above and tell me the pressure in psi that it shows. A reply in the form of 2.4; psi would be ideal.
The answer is 1750; psi
